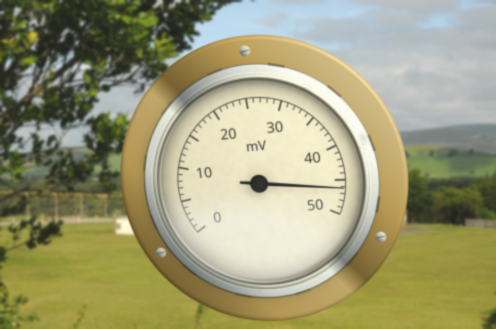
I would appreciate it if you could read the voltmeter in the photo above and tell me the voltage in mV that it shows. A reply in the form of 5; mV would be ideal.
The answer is 46; mV
